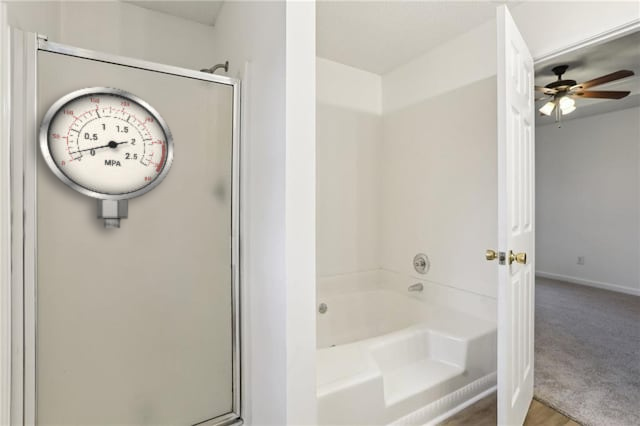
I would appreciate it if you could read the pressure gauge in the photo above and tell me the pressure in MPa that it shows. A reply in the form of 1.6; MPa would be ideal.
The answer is 0.1; MPa
